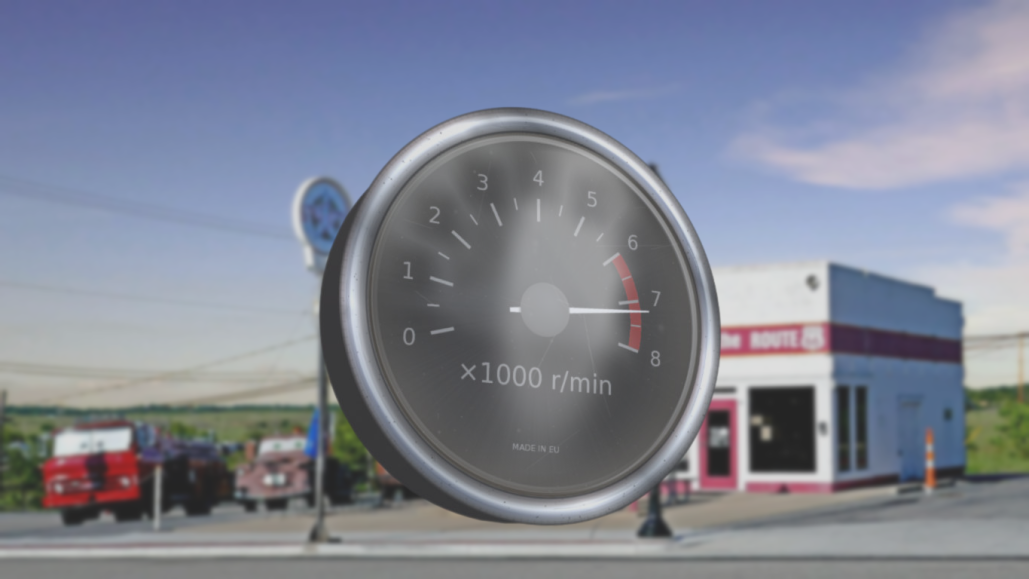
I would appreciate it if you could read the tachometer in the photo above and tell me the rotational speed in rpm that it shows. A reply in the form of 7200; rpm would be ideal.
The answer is 7250; rpm
